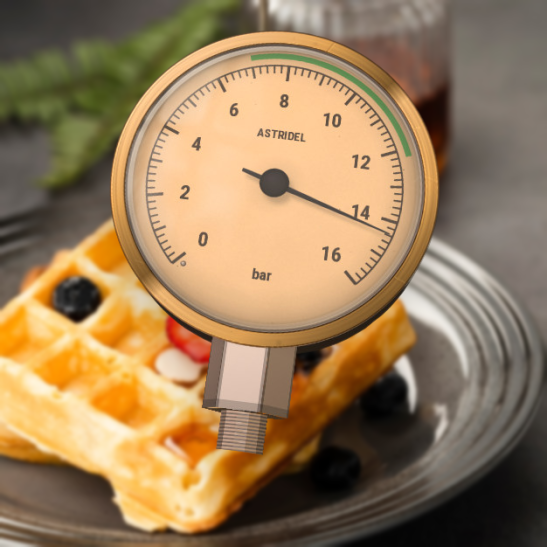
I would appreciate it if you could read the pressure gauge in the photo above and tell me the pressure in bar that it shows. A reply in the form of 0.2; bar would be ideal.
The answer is 14.4; bar
